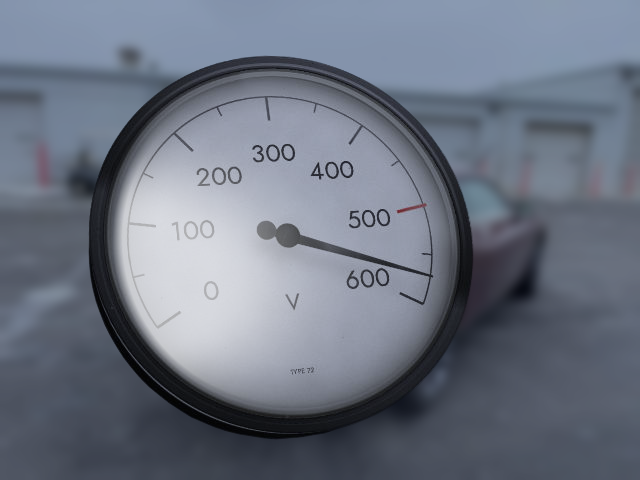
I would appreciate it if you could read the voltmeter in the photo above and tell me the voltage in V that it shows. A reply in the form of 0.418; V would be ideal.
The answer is 575; V
